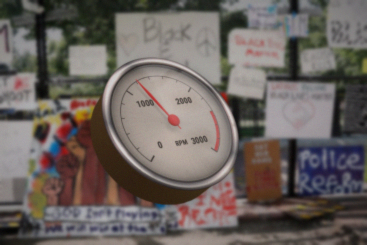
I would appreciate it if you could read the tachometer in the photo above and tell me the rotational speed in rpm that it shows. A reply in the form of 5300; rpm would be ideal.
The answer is 1200; rpm
